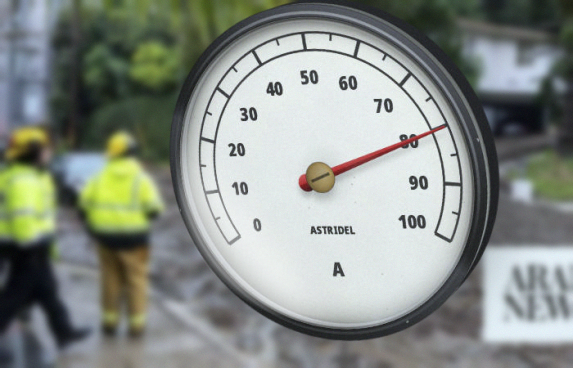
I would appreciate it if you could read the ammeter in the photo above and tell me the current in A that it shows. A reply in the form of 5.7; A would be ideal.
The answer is 80; A
